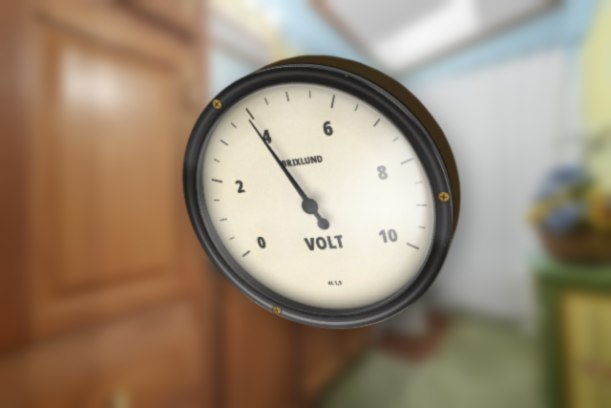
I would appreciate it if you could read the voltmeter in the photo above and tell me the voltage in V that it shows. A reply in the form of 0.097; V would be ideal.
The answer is 4; V
